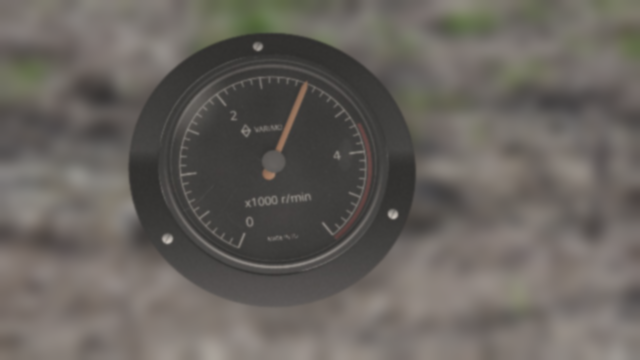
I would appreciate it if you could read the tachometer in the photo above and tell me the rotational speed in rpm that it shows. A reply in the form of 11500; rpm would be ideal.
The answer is 3000; rpm
